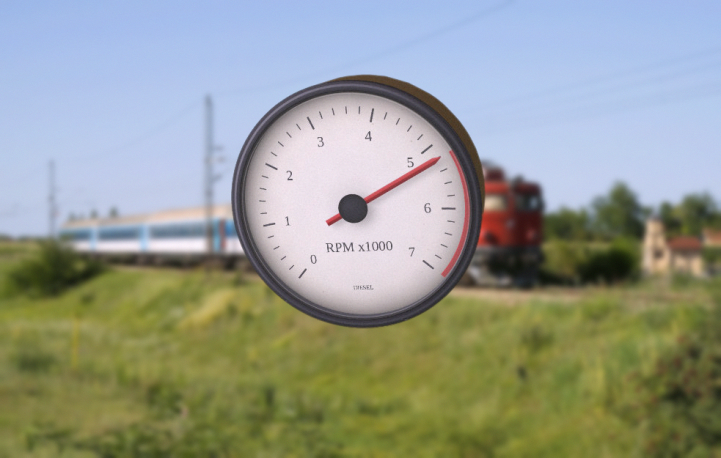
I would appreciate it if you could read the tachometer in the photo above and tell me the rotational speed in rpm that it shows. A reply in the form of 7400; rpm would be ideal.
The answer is 5200; rpm
